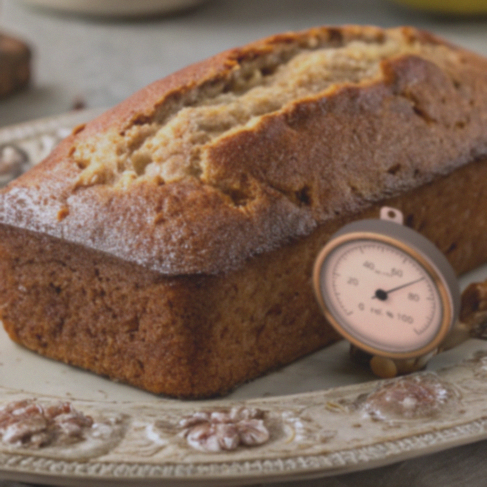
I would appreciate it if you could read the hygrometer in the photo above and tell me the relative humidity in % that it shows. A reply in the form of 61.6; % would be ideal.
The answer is 70; %
